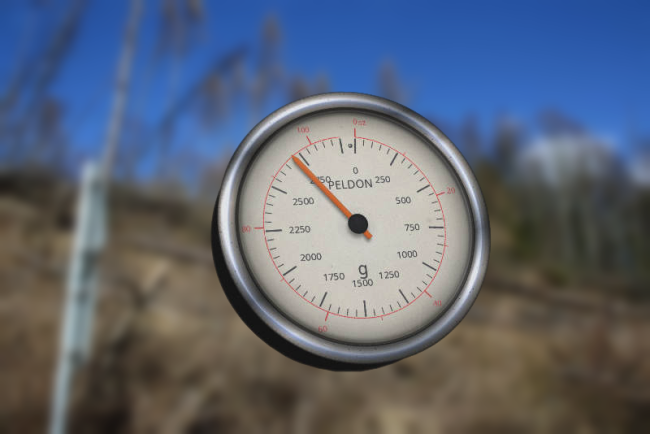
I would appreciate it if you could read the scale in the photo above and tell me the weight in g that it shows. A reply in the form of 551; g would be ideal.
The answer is 2700; g
